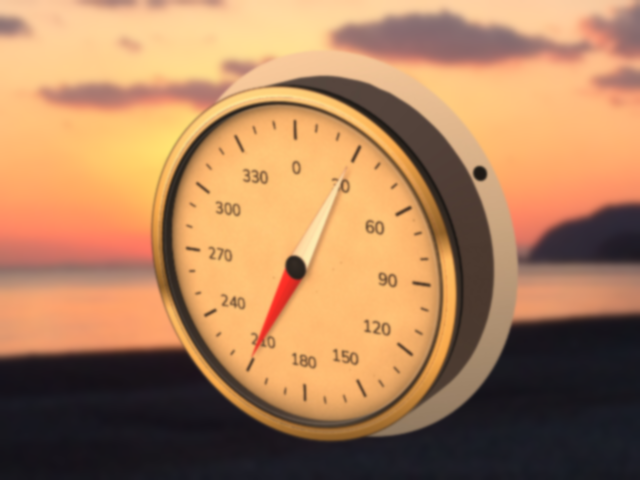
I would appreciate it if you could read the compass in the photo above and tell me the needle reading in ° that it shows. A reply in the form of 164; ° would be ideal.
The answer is 210; °
